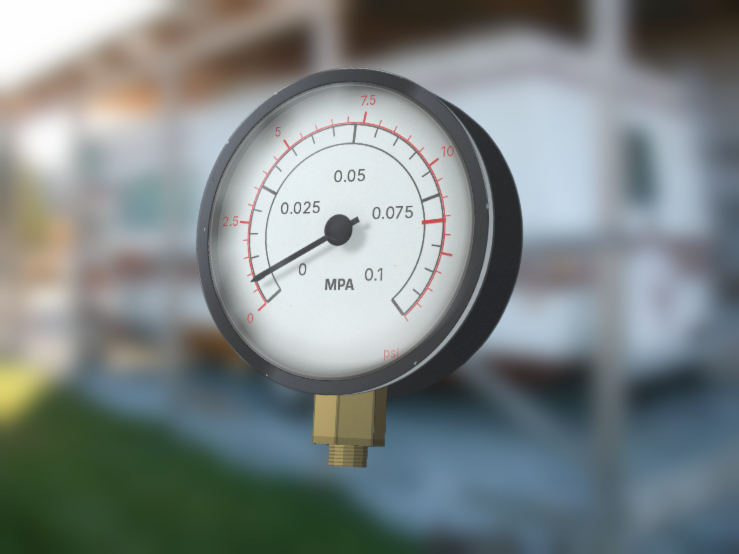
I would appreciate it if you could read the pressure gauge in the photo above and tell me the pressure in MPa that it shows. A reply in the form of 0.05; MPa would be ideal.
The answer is 0.005; MPa
